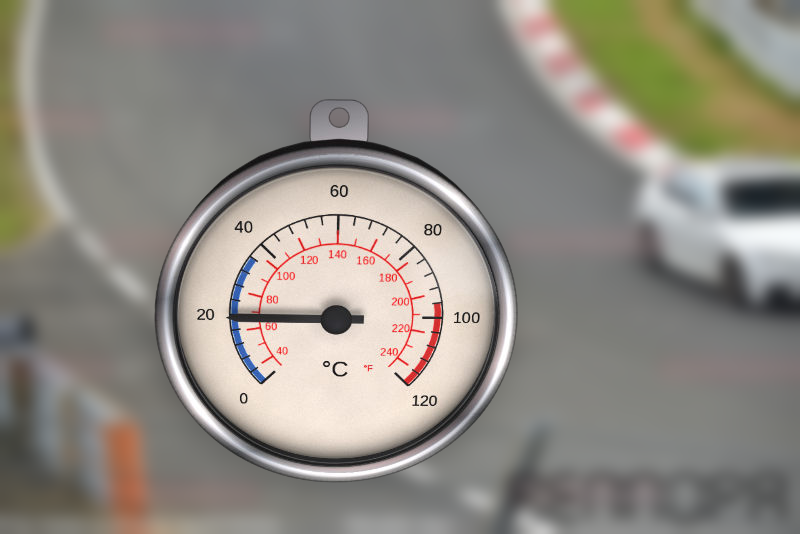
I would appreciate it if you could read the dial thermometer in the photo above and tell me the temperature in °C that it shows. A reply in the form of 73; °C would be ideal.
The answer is 20; °C
